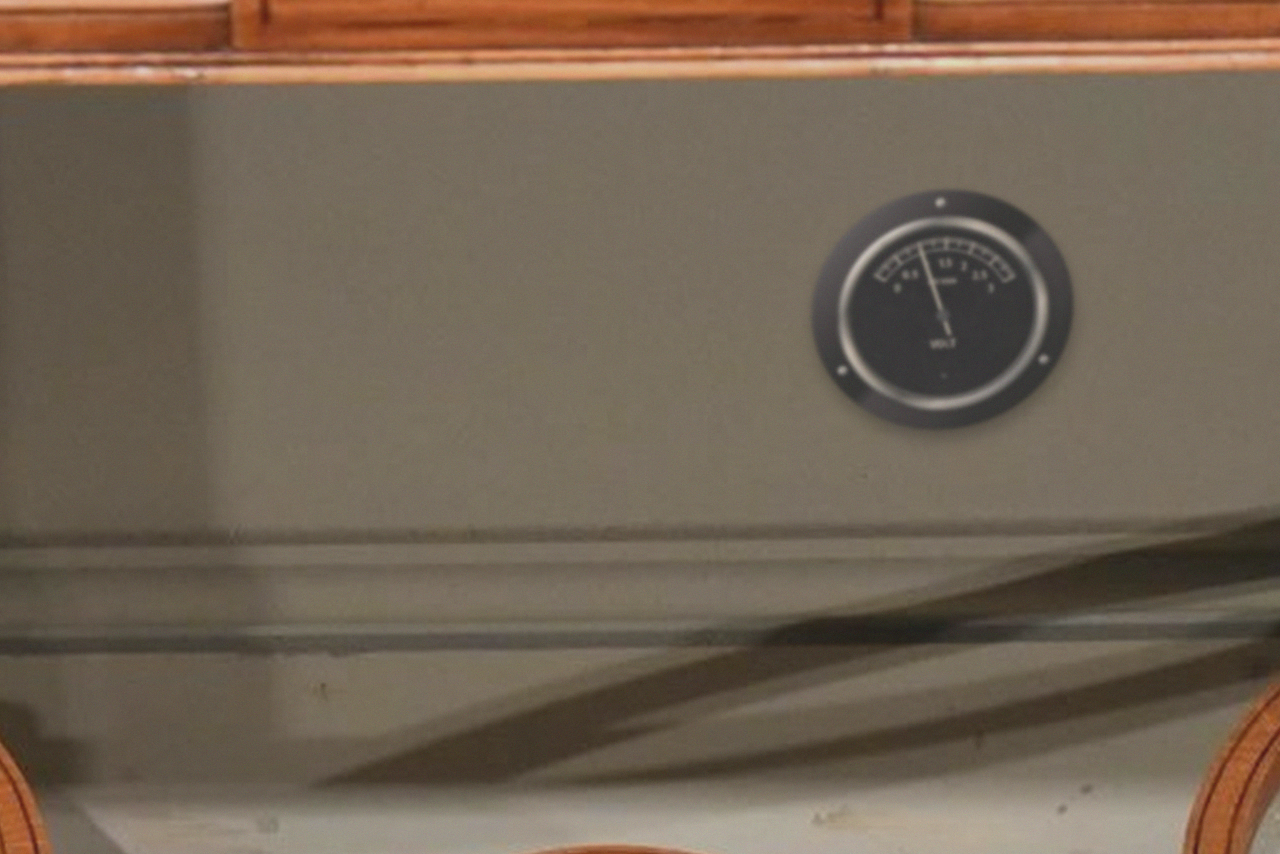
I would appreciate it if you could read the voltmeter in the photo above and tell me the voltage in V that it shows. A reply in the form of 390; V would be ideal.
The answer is 1; V
